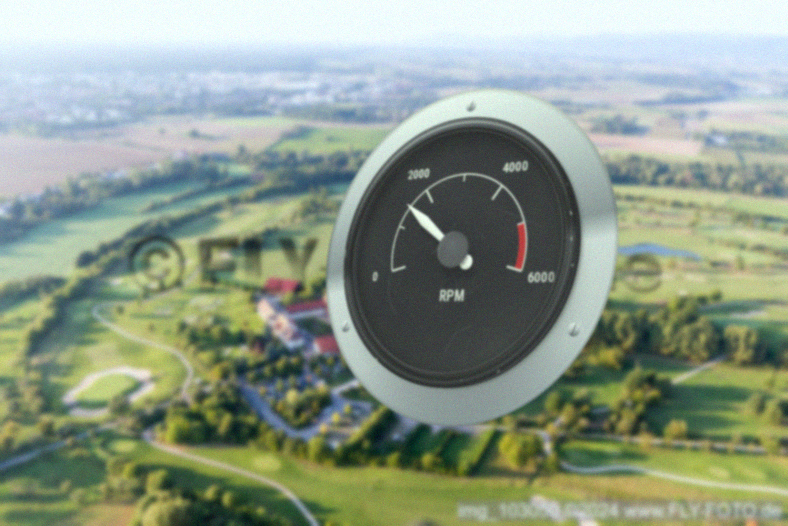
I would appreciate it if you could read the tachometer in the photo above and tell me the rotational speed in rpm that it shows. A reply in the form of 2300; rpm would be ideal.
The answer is 1500; rpm
